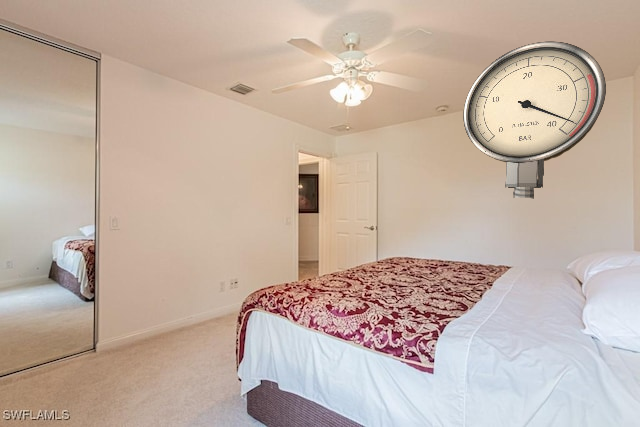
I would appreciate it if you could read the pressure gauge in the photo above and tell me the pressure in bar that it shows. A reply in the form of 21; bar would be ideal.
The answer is 38; bar
